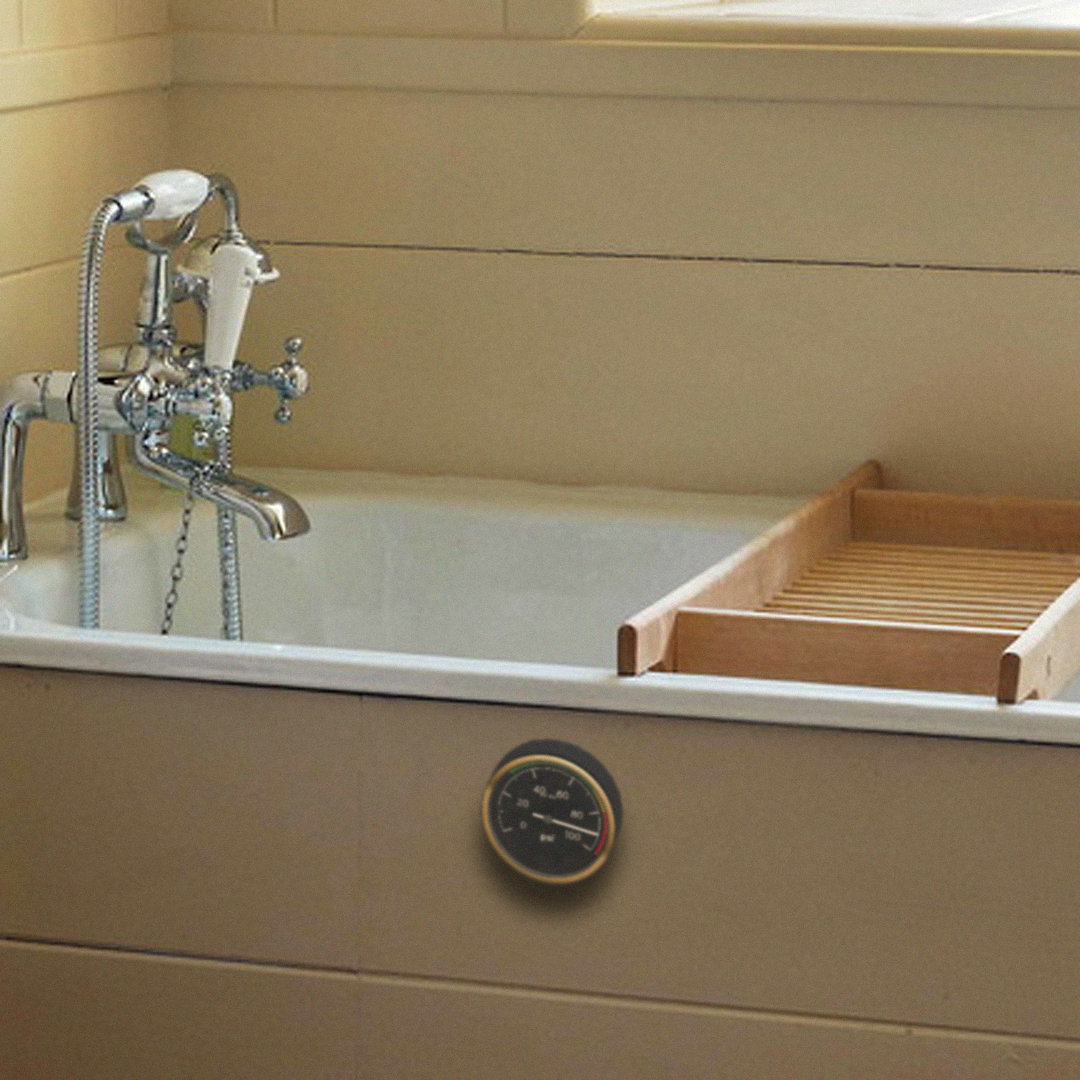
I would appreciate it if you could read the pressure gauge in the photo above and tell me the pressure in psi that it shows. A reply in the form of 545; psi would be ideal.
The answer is 90; psi
